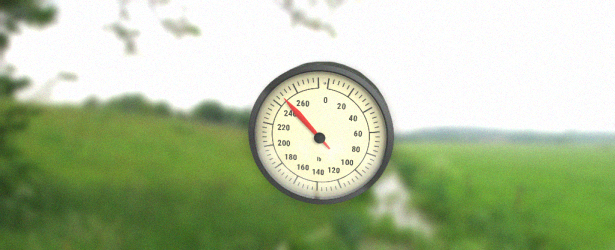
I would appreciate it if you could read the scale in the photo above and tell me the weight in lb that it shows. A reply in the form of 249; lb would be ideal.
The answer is 248; lb
